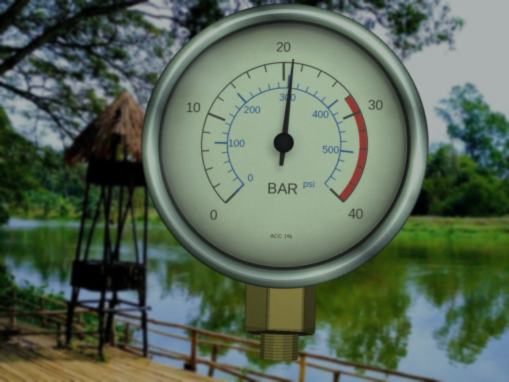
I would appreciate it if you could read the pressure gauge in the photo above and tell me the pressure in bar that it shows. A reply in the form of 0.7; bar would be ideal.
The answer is 21; bar
